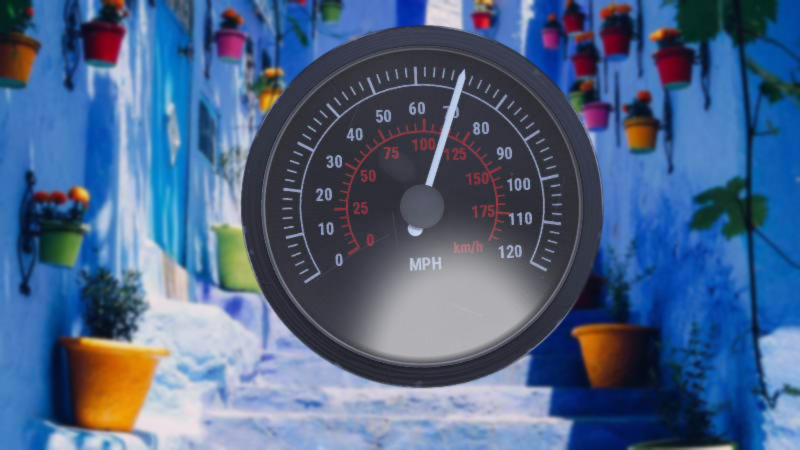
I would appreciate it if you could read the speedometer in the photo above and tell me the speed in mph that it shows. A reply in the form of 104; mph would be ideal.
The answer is 70; mph
